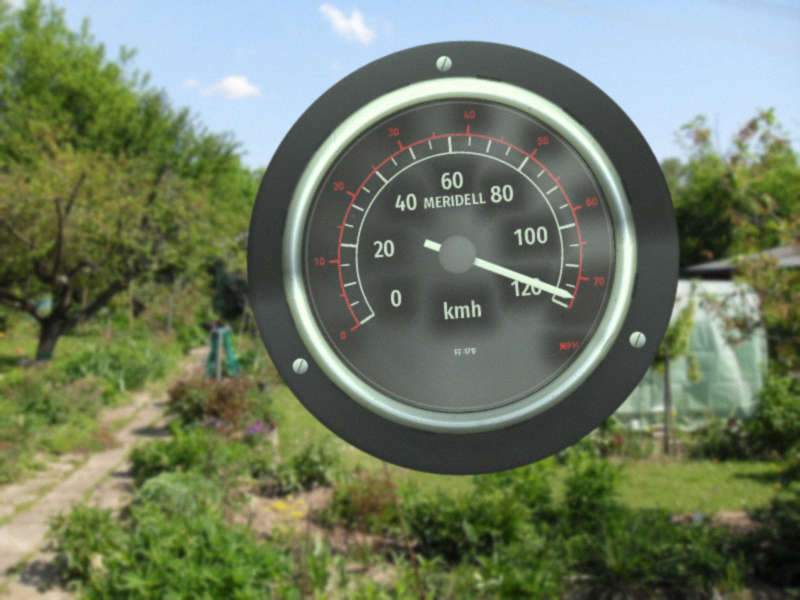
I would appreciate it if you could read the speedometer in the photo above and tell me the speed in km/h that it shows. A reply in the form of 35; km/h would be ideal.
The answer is 117.5; km/h
